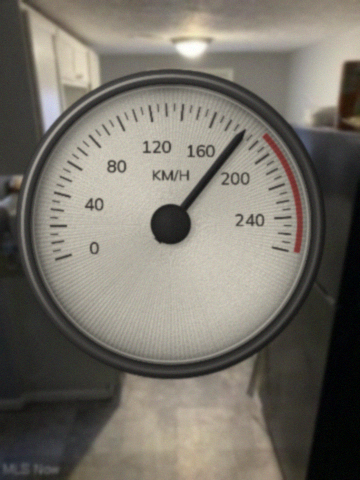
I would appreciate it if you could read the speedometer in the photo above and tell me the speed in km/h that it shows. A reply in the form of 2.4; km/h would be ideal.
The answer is 180; km/h
